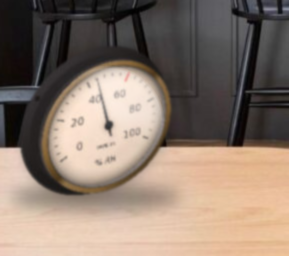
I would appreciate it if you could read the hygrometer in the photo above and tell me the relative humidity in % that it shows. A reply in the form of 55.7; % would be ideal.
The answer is 44; %
